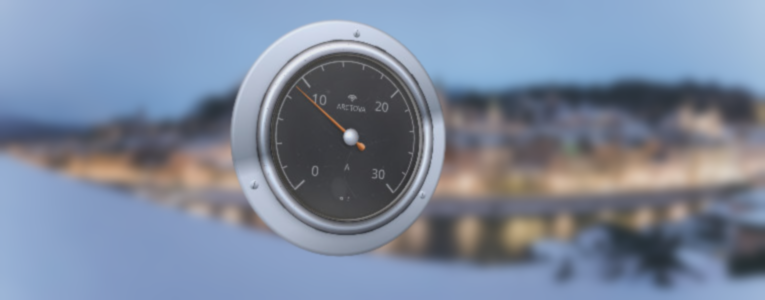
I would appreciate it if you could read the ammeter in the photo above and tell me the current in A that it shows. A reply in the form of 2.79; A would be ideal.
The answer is 9; A
